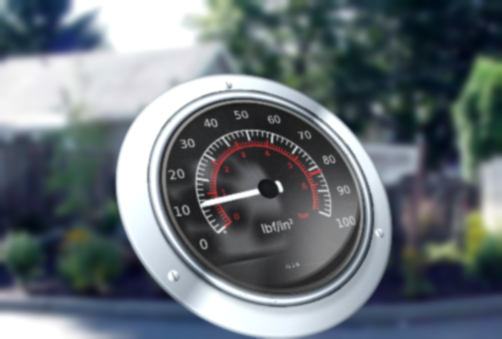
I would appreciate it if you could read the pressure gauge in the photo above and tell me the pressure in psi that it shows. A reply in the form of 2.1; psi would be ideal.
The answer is 10; psi
